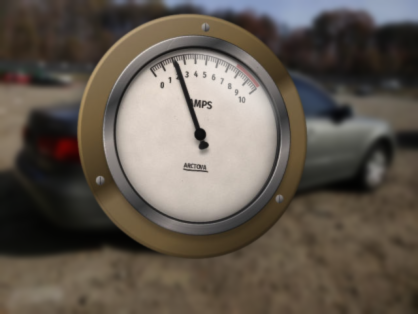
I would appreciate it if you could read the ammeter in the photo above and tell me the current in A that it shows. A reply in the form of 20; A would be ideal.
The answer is 2; A
